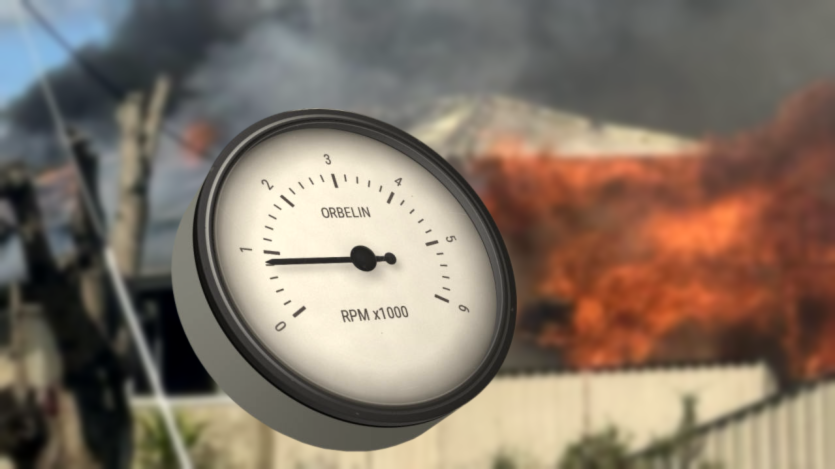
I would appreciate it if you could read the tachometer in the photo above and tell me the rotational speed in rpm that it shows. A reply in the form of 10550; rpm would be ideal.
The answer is 800; rpm
